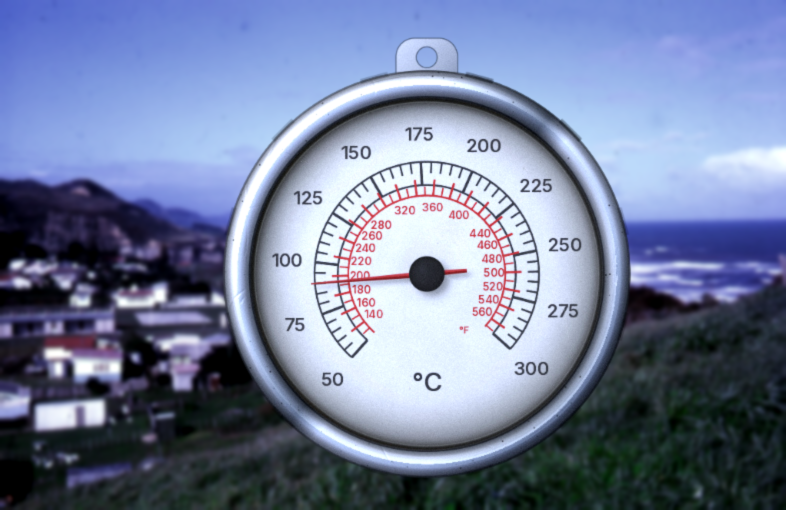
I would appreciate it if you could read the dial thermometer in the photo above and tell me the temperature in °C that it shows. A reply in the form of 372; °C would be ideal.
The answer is 90; °C
